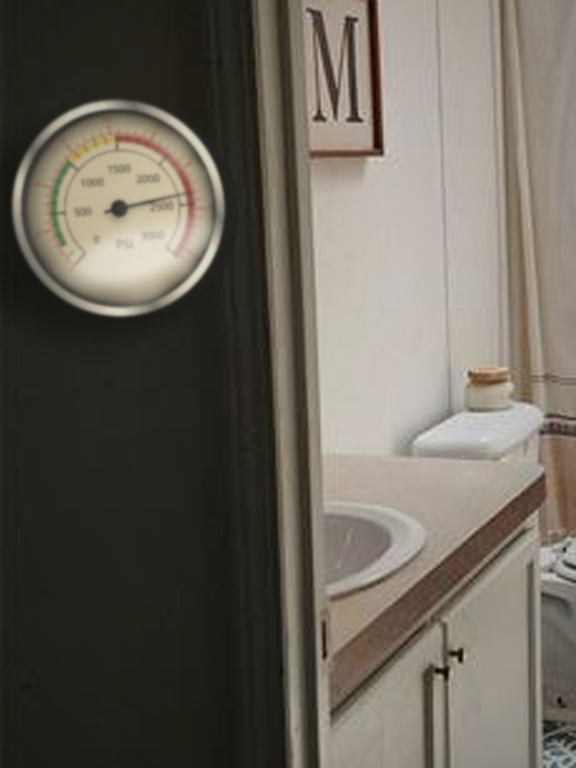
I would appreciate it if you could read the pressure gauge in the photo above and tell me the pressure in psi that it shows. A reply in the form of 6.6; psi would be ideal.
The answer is 2400; psi
